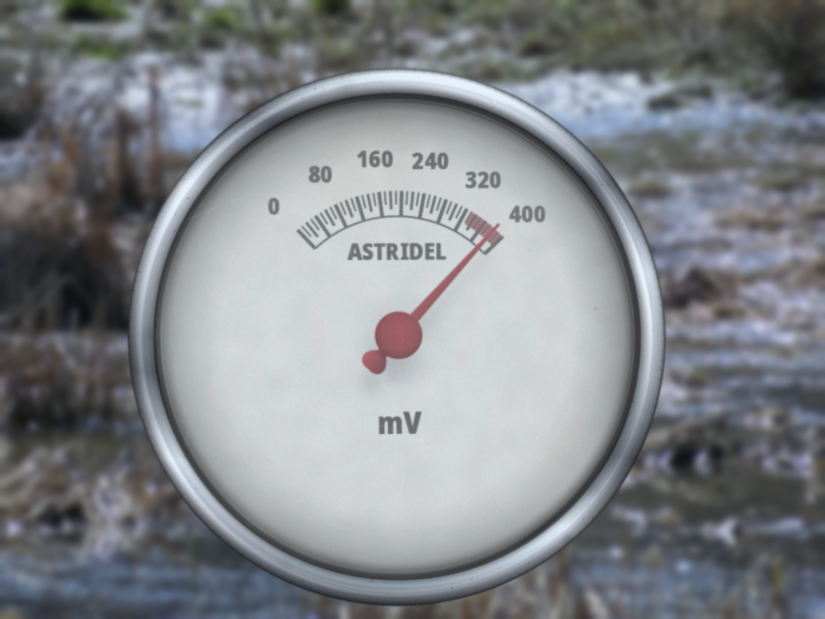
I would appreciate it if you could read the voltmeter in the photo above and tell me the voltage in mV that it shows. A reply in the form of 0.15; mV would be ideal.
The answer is 380; mV
